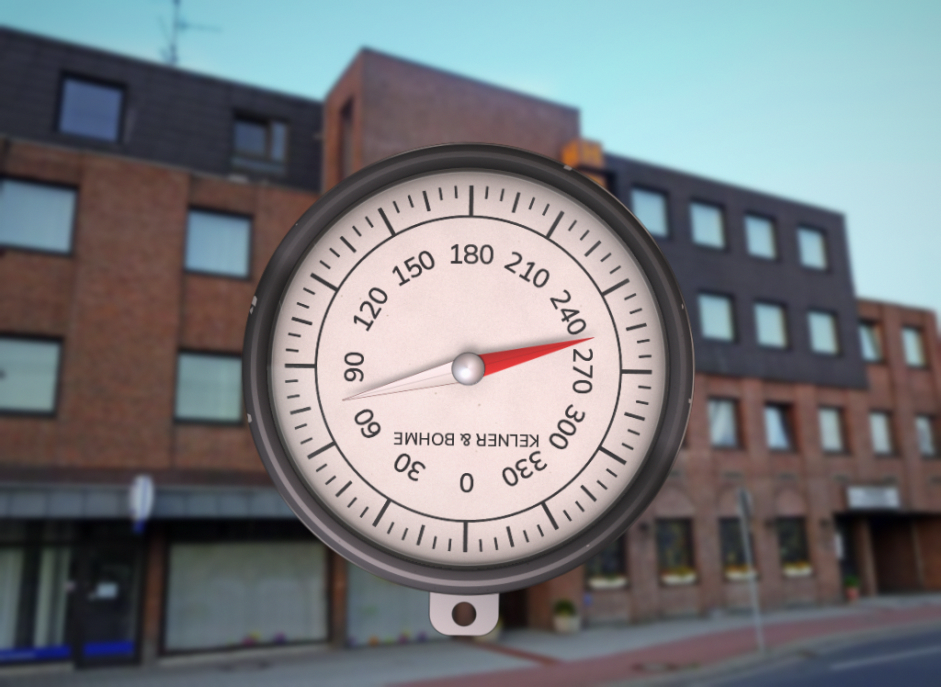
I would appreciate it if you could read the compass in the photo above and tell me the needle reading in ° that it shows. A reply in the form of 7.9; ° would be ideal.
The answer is 255; °
